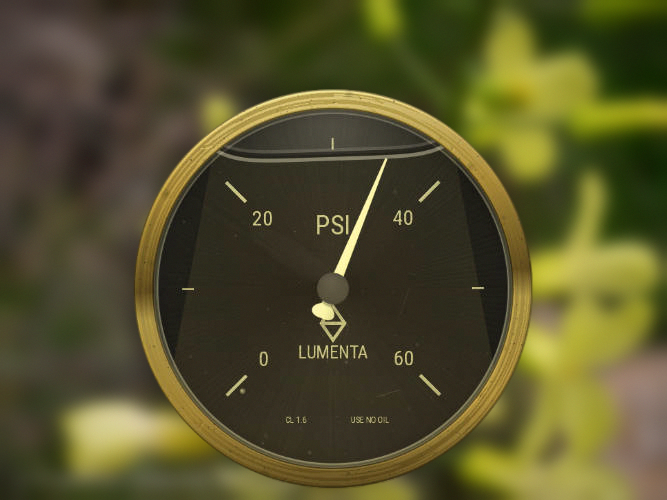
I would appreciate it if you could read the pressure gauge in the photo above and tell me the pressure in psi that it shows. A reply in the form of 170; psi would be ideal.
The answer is 35; psi
